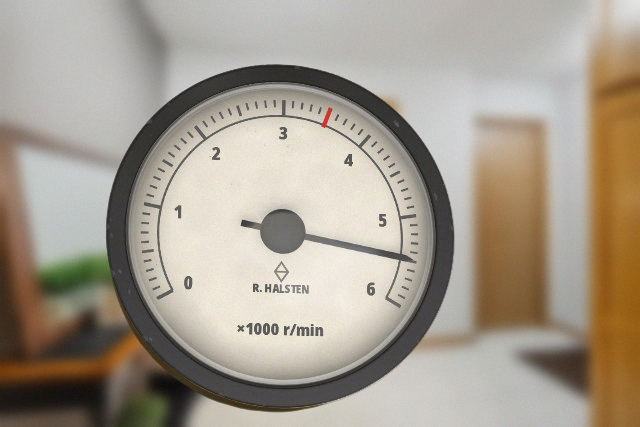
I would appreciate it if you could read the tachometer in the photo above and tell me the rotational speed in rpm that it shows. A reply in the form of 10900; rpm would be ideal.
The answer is 5500; rpm
